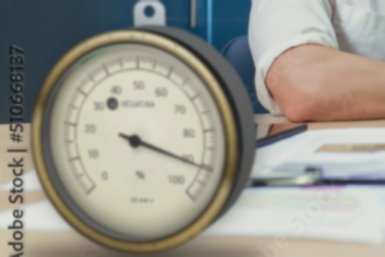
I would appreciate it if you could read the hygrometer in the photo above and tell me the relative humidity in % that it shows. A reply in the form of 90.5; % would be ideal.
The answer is 90; %
